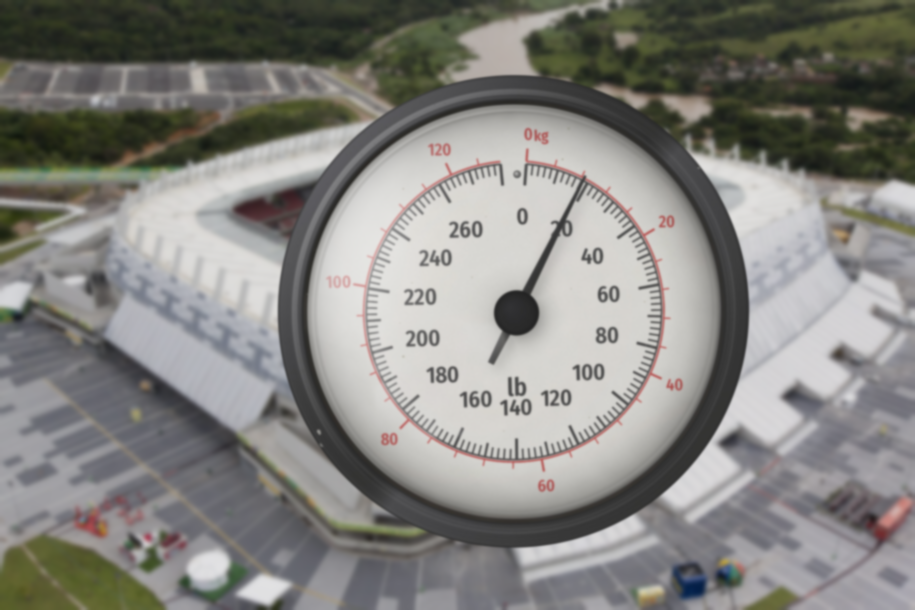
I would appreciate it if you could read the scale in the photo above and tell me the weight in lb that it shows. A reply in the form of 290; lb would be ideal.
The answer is 18; lb
